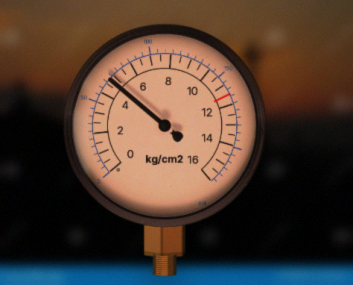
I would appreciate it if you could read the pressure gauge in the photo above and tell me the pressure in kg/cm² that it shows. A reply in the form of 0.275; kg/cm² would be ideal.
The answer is 4.75; kg/cm²
